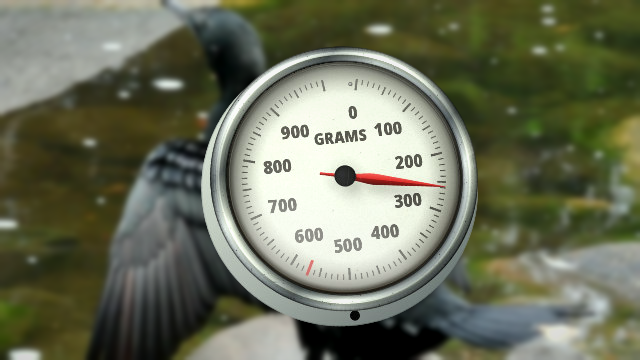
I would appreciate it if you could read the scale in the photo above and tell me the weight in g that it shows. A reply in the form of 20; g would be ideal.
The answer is 260; g
